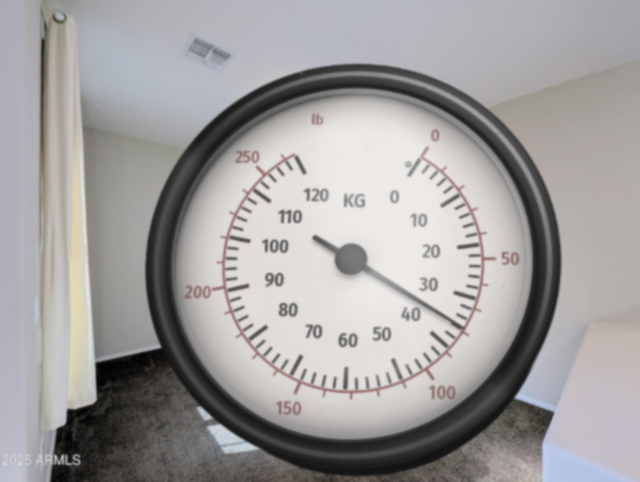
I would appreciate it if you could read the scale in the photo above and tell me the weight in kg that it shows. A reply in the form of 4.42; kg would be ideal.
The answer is 36; kg
